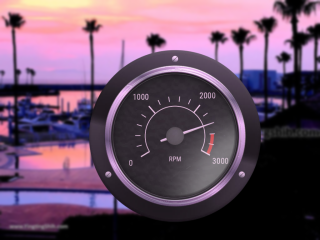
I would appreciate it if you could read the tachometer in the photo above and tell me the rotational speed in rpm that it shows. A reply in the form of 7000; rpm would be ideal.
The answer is 2400; rpm
